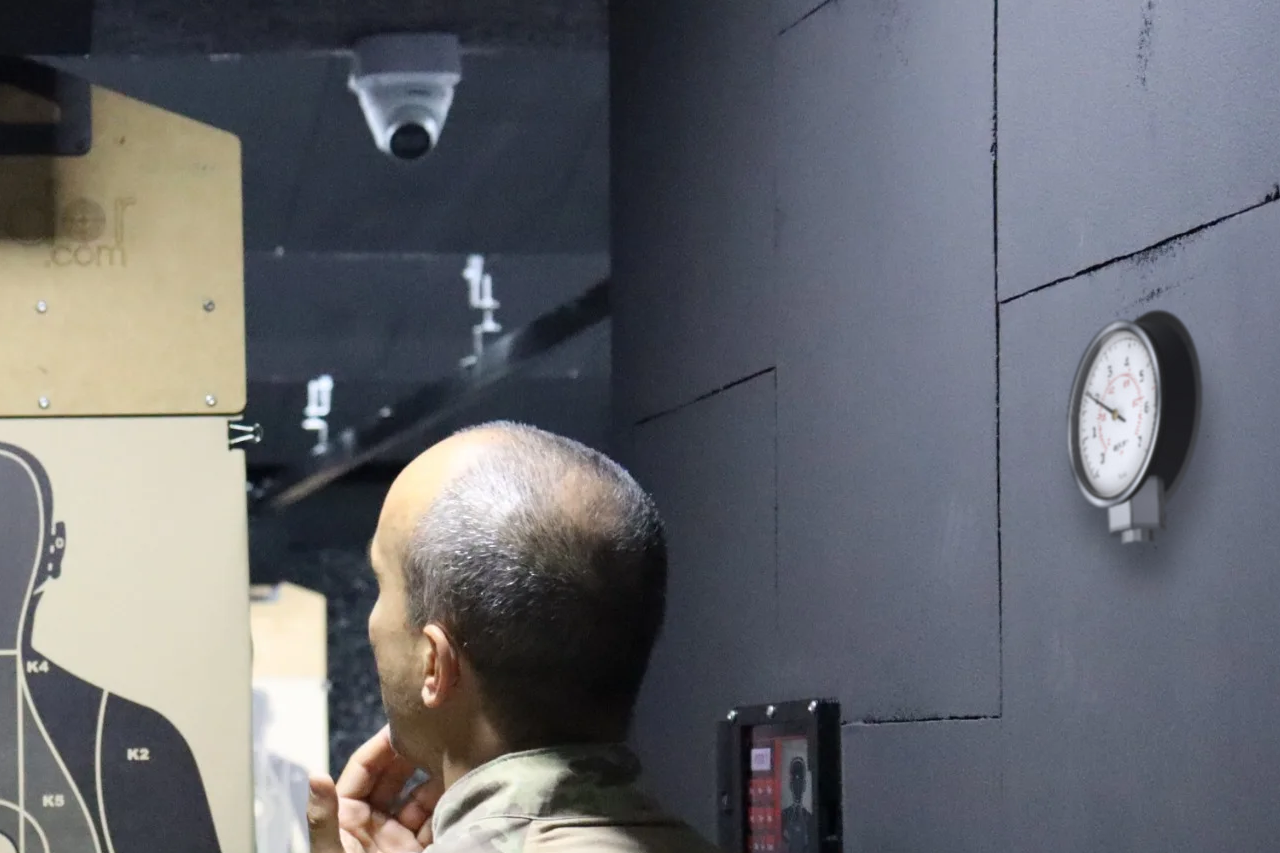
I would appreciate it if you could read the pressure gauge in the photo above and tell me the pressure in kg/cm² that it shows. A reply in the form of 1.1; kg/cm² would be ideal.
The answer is 2; kg/cm²
